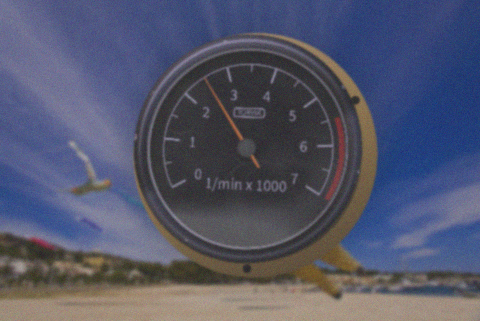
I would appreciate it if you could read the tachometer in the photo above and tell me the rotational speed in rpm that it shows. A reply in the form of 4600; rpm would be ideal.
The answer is 2500; rpm
